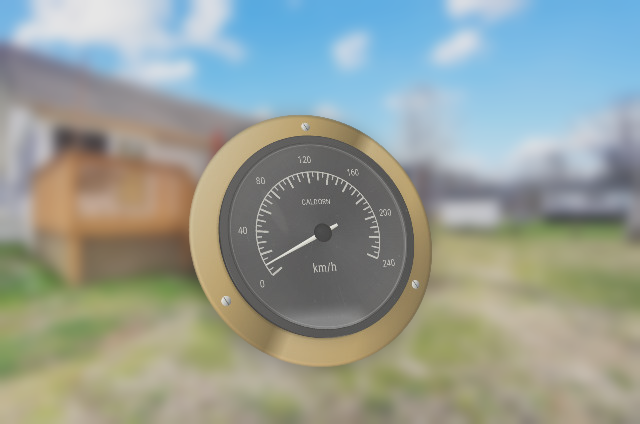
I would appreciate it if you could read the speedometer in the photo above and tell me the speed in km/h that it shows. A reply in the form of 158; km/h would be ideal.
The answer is 10; km/h
